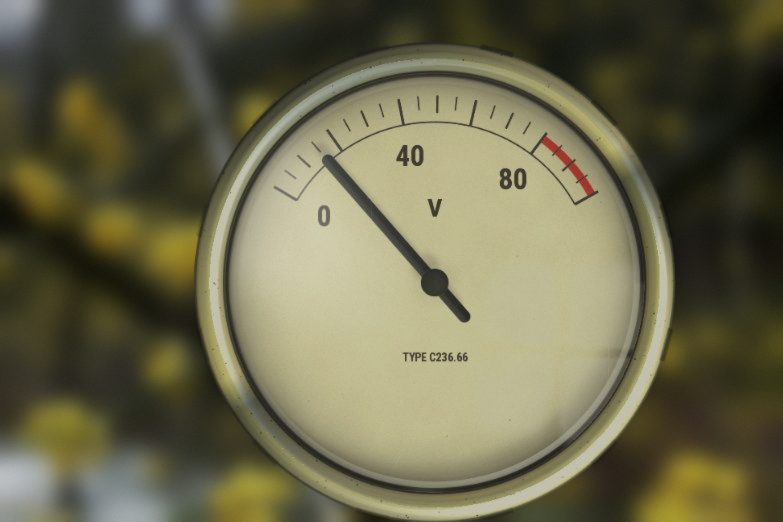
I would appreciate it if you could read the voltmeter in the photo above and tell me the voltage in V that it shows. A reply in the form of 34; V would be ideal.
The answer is 15; V
